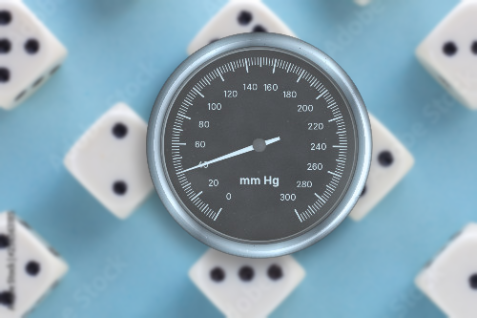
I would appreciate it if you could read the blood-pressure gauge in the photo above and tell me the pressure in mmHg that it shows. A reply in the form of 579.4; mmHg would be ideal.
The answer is 40; mmHg
